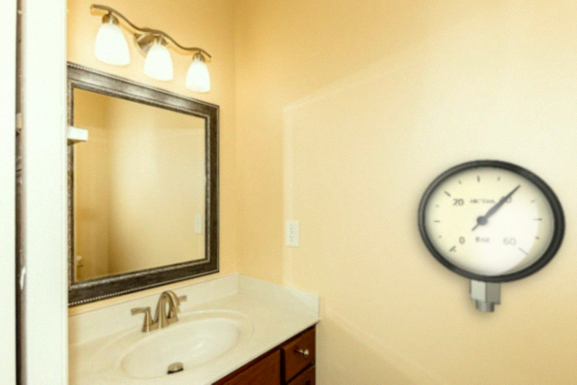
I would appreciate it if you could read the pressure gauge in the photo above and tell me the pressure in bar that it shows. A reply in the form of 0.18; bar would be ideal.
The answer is 40; bar
